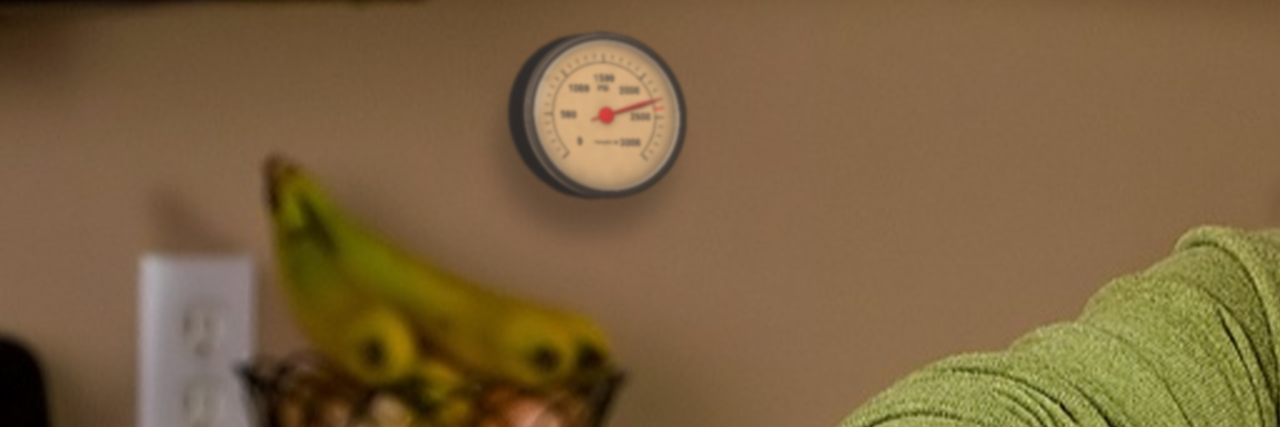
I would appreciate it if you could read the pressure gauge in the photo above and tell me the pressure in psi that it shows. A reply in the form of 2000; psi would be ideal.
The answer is 2300; psi
